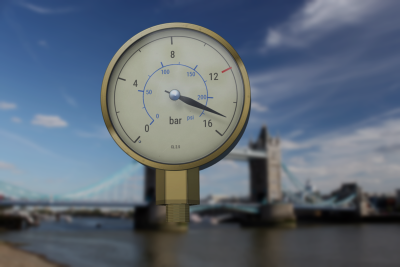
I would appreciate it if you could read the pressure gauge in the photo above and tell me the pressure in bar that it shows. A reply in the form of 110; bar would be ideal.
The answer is 15; bar
